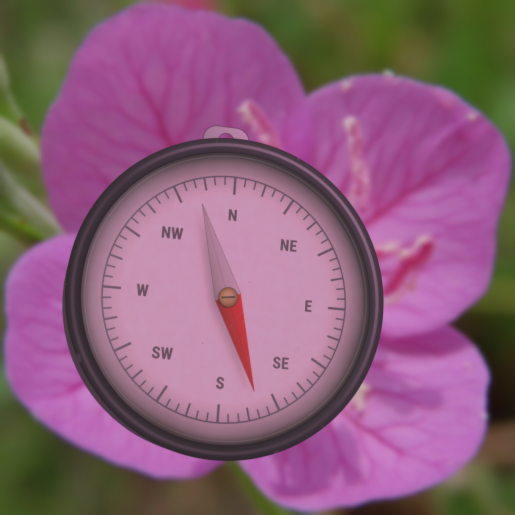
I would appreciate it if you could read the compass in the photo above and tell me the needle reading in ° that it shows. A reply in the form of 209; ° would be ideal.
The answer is 160; °
